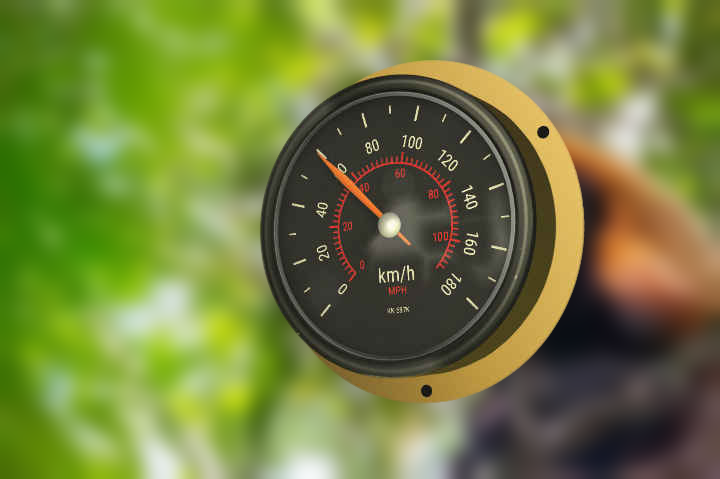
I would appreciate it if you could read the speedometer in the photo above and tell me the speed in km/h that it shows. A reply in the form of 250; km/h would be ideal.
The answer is 60; km/h
